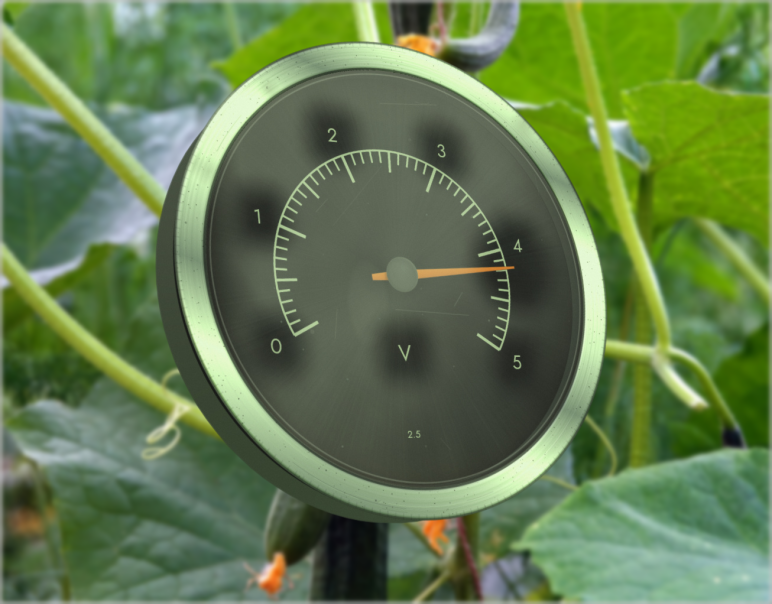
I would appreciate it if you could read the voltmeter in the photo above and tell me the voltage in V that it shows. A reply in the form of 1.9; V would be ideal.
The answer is 4.2; V
